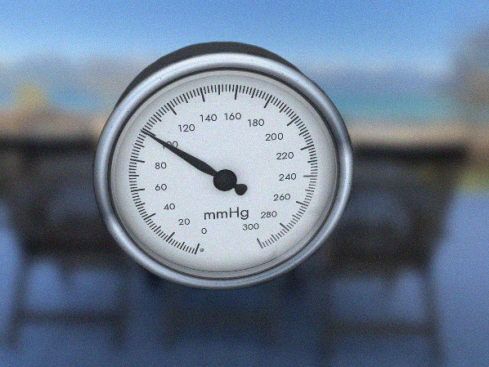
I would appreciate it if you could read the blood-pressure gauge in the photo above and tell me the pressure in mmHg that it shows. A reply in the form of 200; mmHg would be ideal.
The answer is 100; mmHg
